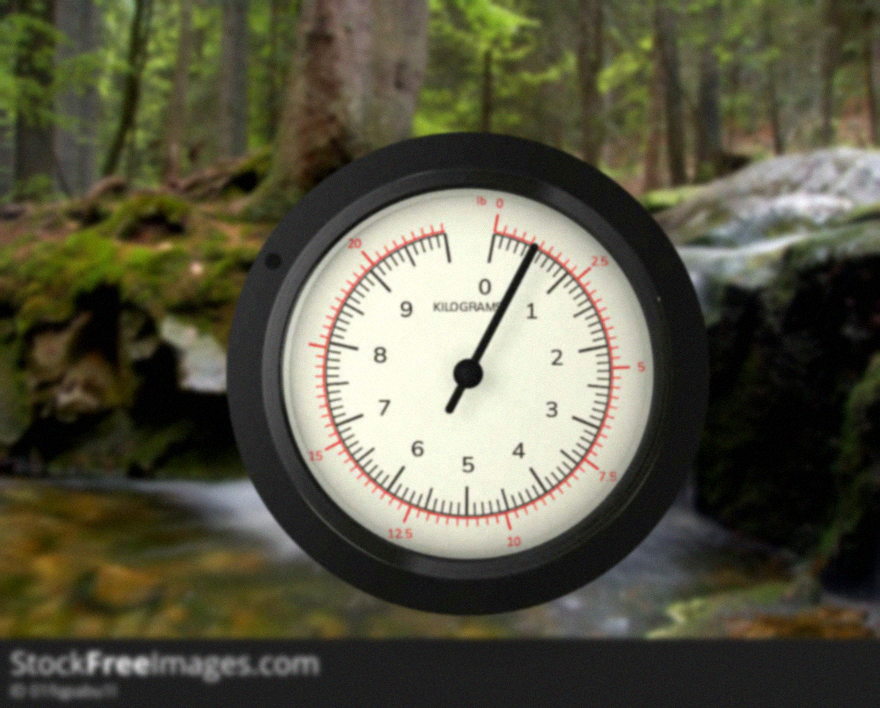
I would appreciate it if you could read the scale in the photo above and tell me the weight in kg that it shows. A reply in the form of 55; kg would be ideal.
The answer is 0.5; kg
